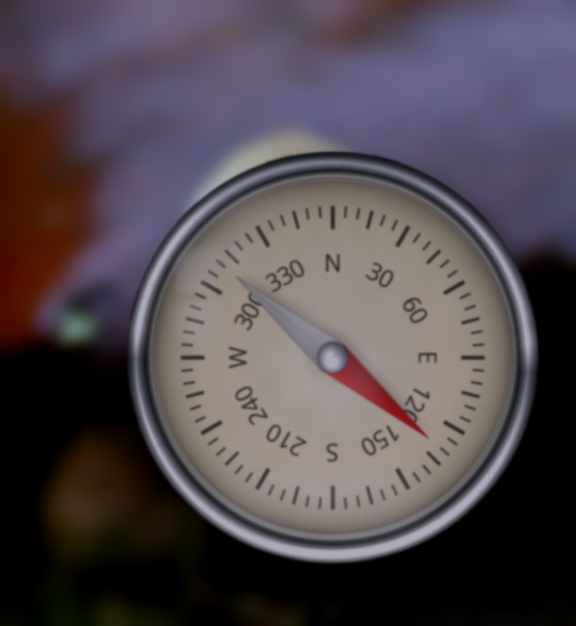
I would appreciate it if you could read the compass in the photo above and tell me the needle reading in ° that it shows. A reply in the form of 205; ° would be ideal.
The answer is 130; °
